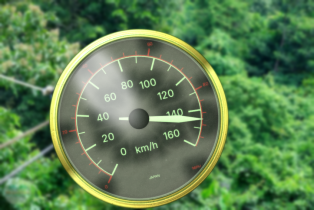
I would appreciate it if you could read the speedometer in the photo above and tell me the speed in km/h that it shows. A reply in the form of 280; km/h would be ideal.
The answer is 145; km/h
